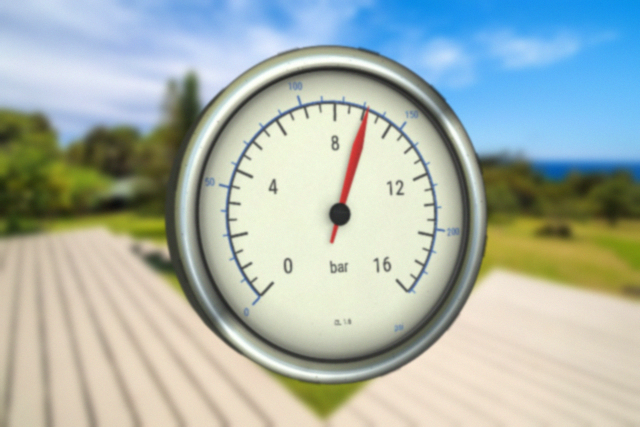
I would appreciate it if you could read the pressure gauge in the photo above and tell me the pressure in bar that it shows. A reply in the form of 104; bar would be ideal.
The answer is 9; bar
